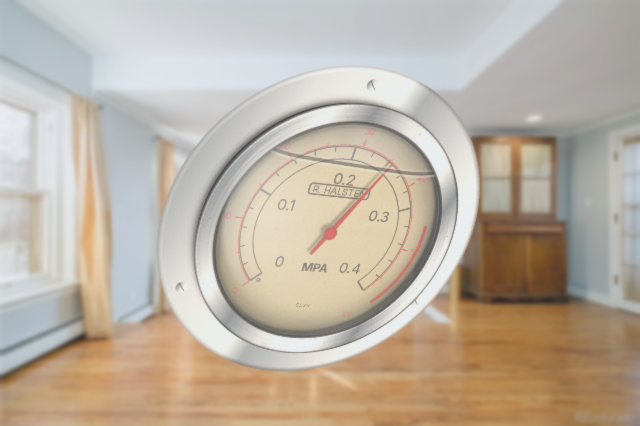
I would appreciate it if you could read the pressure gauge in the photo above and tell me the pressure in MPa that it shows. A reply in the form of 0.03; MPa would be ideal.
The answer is 0.24; MPa
